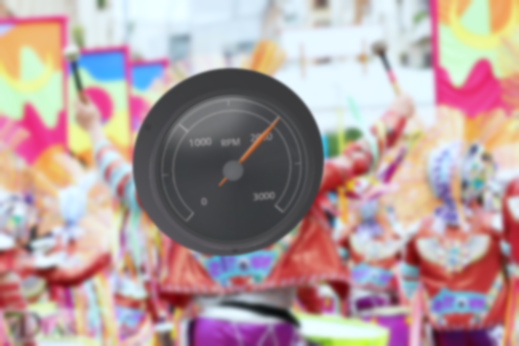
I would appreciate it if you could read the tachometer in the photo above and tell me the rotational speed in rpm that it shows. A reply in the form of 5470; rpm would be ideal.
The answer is 2000; rpm
